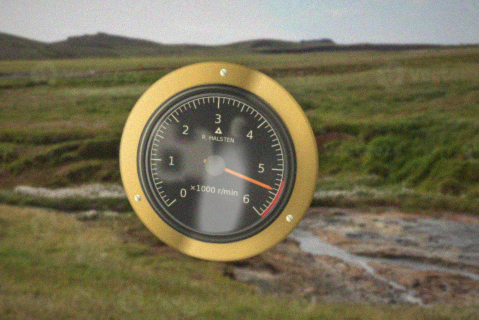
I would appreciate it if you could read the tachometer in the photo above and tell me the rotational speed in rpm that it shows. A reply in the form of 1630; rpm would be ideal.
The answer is 5400; rpm
